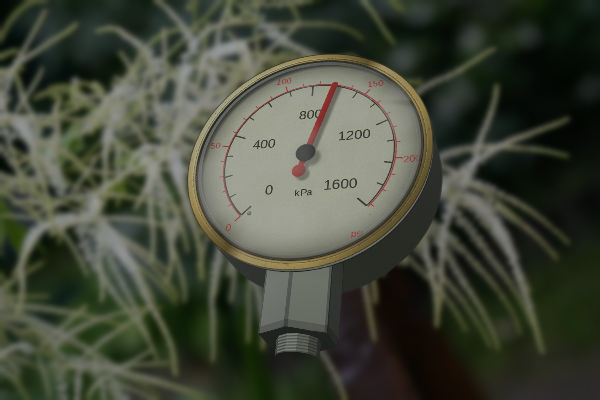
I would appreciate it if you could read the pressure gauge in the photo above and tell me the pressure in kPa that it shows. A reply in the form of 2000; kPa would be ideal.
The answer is 900; kPa
